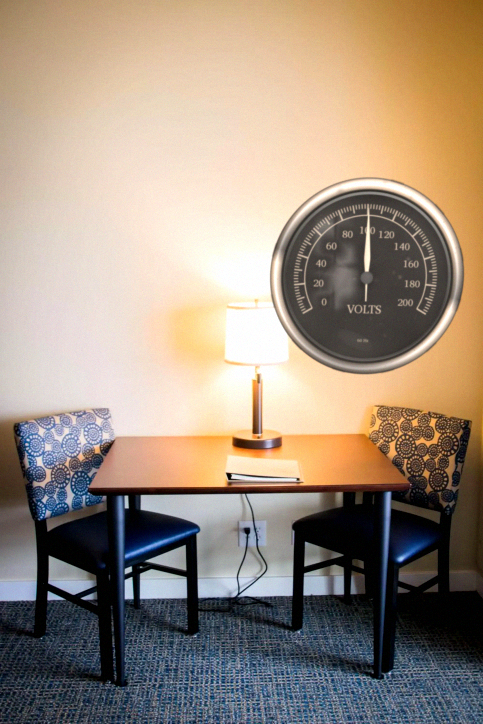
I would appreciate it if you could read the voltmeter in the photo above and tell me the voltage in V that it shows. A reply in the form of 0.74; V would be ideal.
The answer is 100; V
